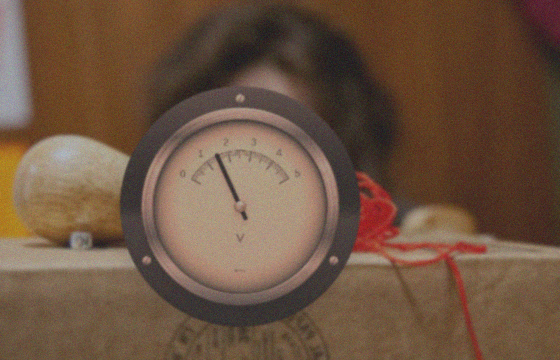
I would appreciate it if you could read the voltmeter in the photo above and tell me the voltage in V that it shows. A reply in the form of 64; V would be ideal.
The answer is 1.5; V
